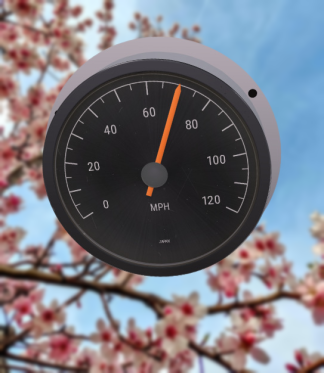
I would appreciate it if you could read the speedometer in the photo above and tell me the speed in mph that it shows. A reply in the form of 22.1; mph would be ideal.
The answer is 70; mph
